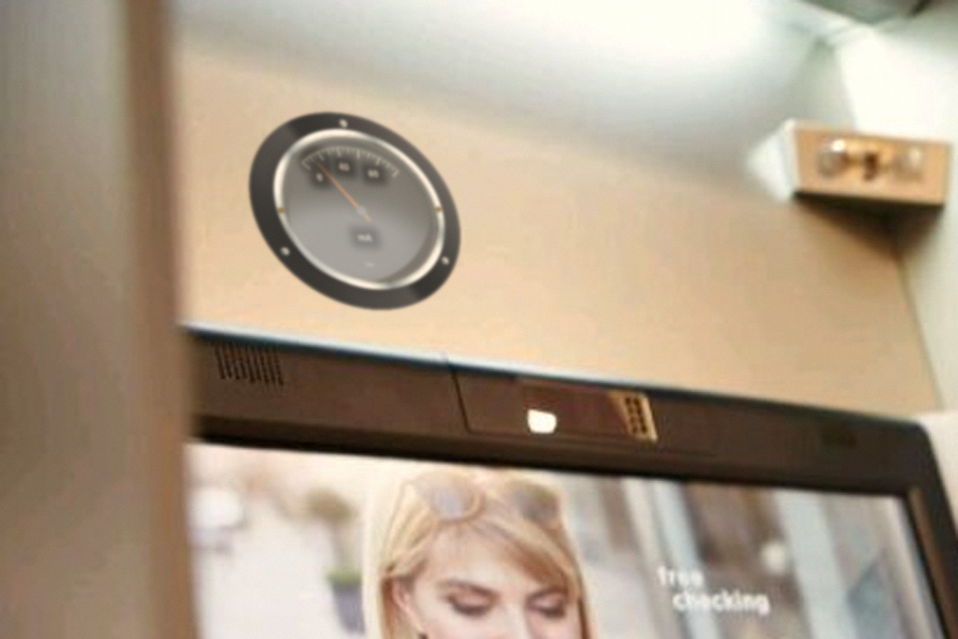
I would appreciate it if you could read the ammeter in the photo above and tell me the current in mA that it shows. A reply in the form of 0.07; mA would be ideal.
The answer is 10; mA
